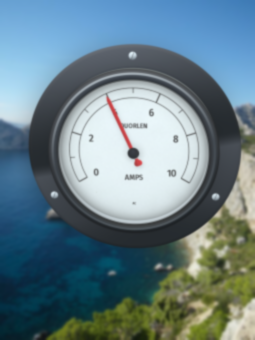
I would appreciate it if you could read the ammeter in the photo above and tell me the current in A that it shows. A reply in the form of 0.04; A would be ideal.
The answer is 4; A
